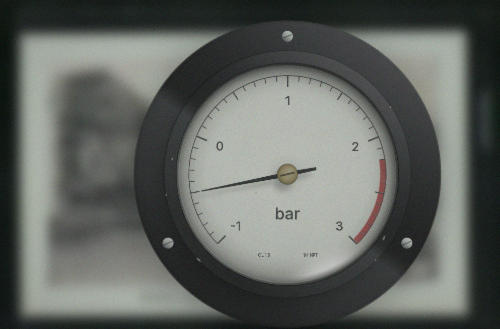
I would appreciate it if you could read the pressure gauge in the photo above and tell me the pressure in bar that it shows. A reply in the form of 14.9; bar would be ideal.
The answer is -0.5; bar
